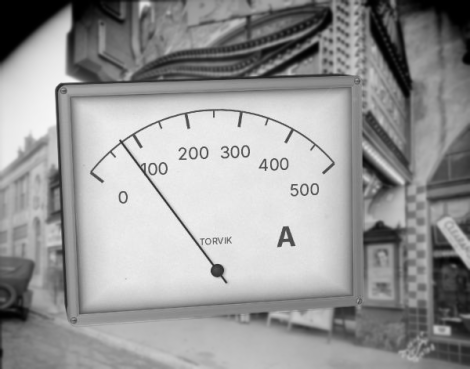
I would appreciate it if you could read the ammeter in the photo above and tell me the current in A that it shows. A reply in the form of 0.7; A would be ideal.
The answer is 75; A
